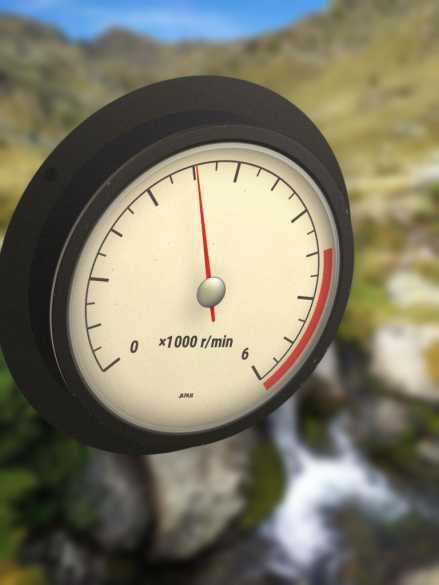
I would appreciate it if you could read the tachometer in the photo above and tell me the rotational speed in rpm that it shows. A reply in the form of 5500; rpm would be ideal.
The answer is 2500; rpm
